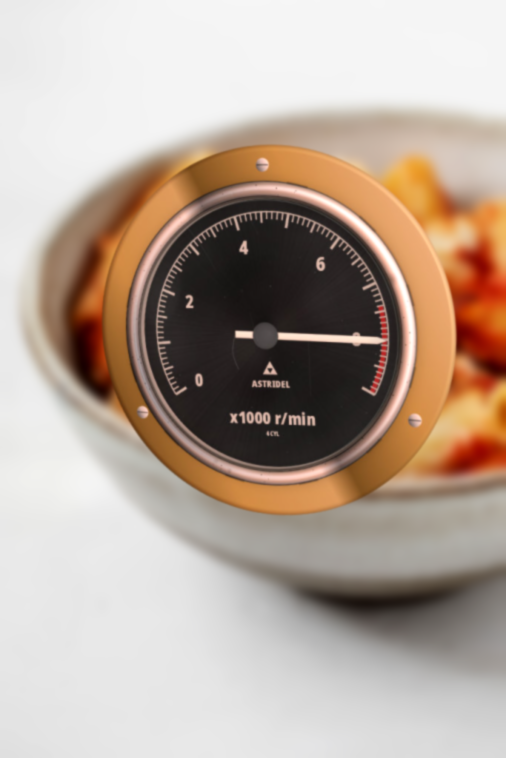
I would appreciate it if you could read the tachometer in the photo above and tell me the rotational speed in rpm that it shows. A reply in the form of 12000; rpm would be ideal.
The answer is 8000; rpm
